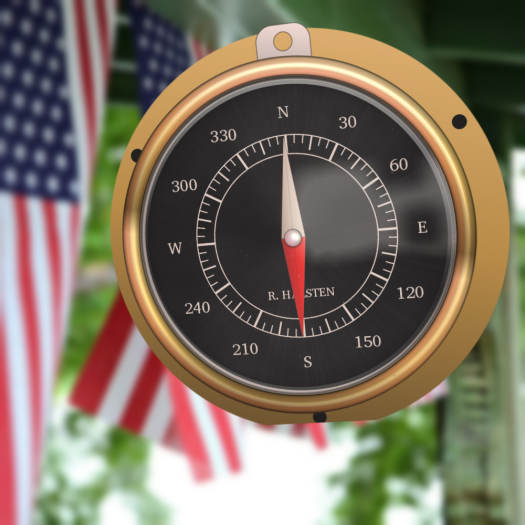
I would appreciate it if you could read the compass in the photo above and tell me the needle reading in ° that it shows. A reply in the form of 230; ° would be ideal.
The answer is 180; °
